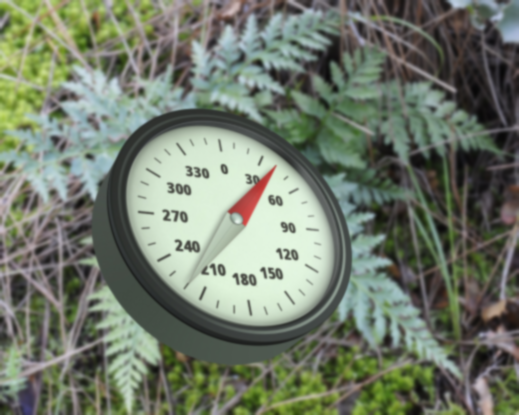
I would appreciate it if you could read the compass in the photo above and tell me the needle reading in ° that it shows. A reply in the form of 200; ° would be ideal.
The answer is 40; °
